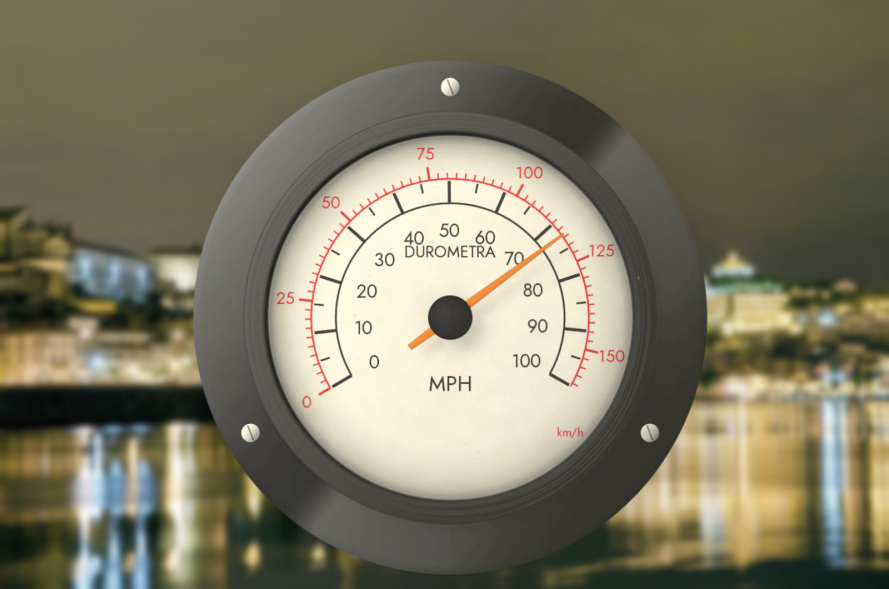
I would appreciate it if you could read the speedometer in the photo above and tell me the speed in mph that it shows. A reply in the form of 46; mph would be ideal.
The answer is 72.5; mph
